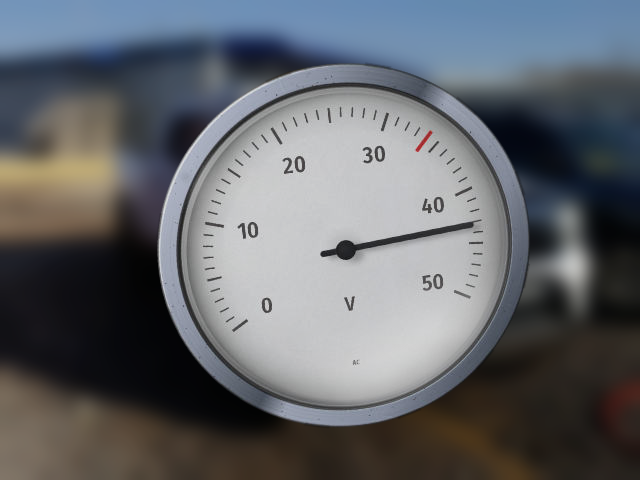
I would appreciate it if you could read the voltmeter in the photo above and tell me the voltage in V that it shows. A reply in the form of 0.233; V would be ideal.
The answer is 43; V
